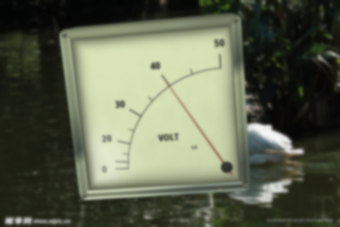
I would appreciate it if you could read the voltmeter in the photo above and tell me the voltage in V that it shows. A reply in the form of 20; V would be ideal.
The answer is 40; V
